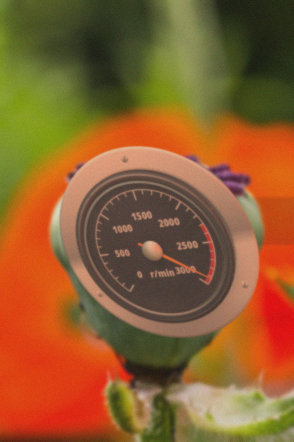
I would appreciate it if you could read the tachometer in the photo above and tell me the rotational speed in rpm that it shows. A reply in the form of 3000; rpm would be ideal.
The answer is 2900; rpm
